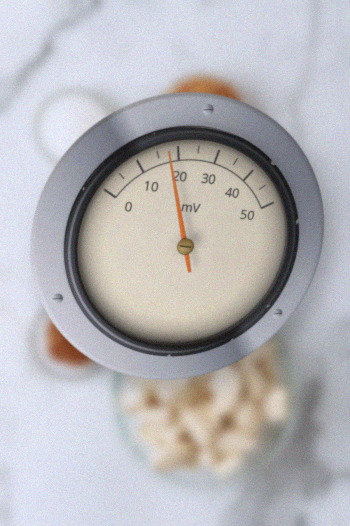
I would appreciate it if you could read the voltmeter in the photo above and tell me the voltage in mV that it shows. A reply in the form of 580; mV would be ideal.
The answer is 17.5; mV
